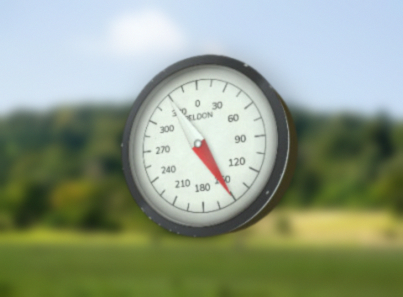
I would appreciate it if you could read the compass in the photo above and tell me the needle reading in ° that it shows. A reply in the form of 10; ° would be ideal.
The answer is 150; °
